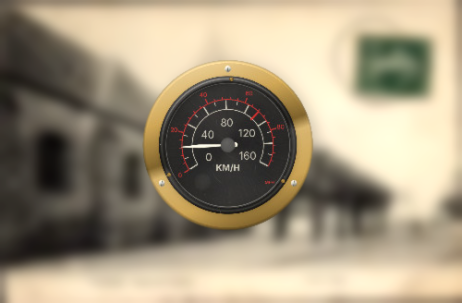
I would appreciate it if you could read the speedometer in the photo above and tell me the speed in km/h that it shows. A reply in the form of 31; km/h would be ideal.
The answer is 20; km/h
